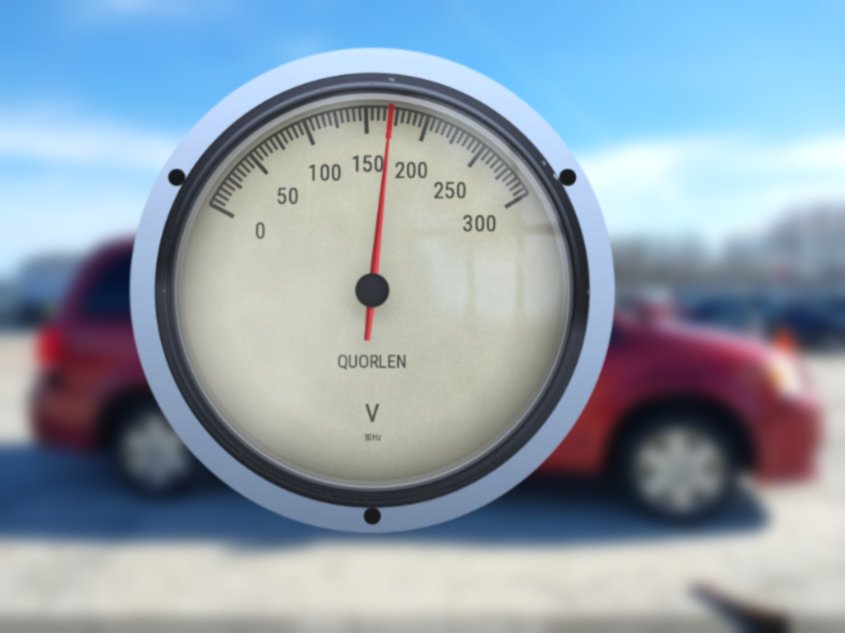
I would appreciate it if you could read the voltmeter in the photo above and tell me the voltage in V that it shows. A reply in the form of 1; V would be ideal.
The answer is 170; V
